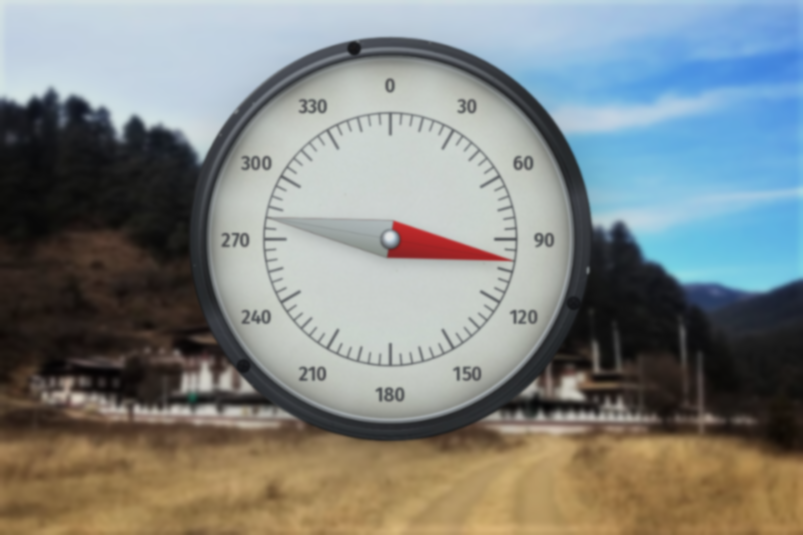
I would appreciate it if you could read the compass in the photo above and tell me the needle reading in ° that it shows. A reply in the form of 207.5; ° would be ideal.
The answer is 100; °
